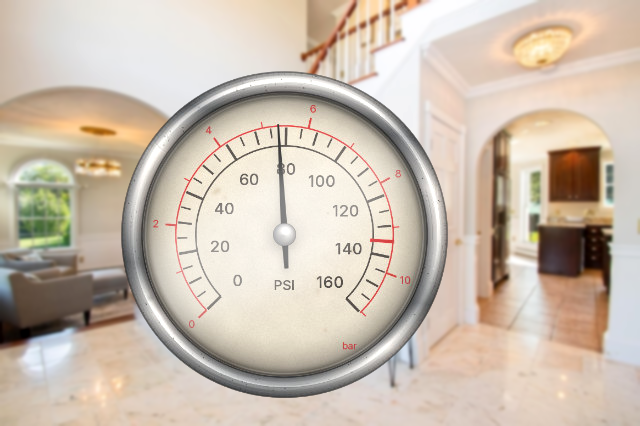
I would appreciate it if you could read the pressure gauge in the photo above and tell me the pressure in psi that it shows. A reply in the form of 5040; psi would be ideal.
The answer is 77.5; psi
